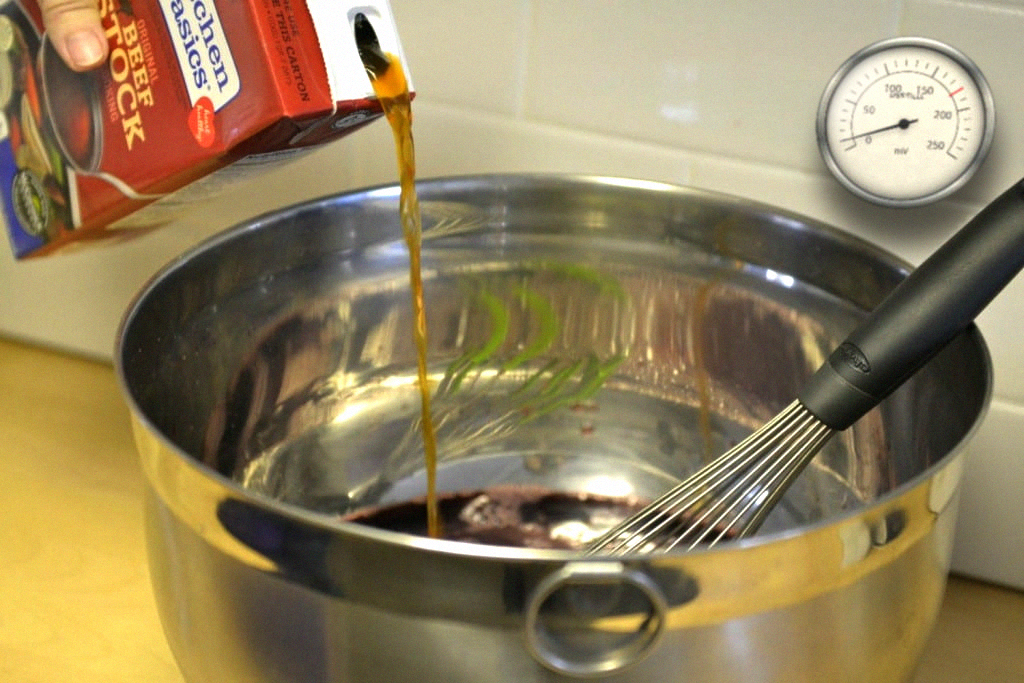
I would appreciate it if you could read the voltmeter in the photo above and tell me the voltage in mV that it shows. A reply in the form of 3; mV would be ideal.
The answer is 10; mV
